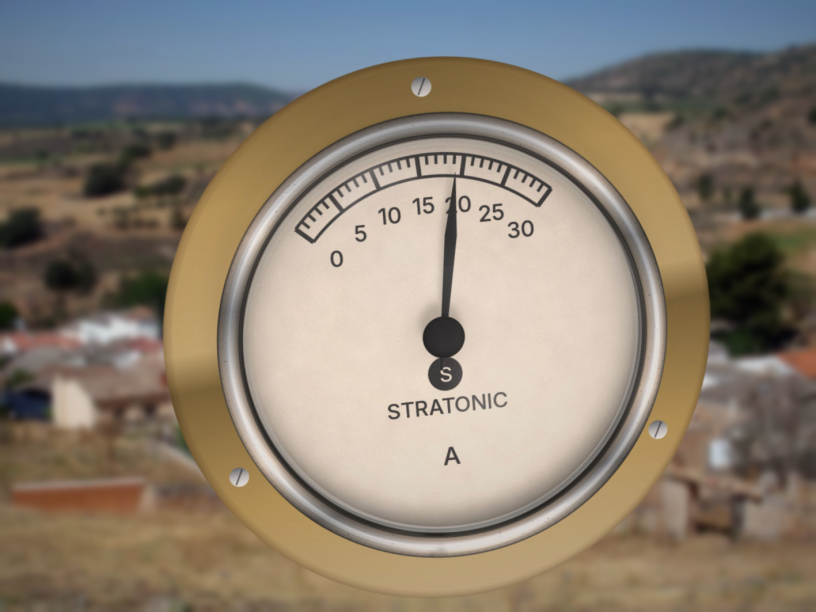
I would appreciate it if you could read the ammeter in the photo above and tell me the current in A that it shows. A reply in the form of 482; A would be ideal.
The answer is 19; A
